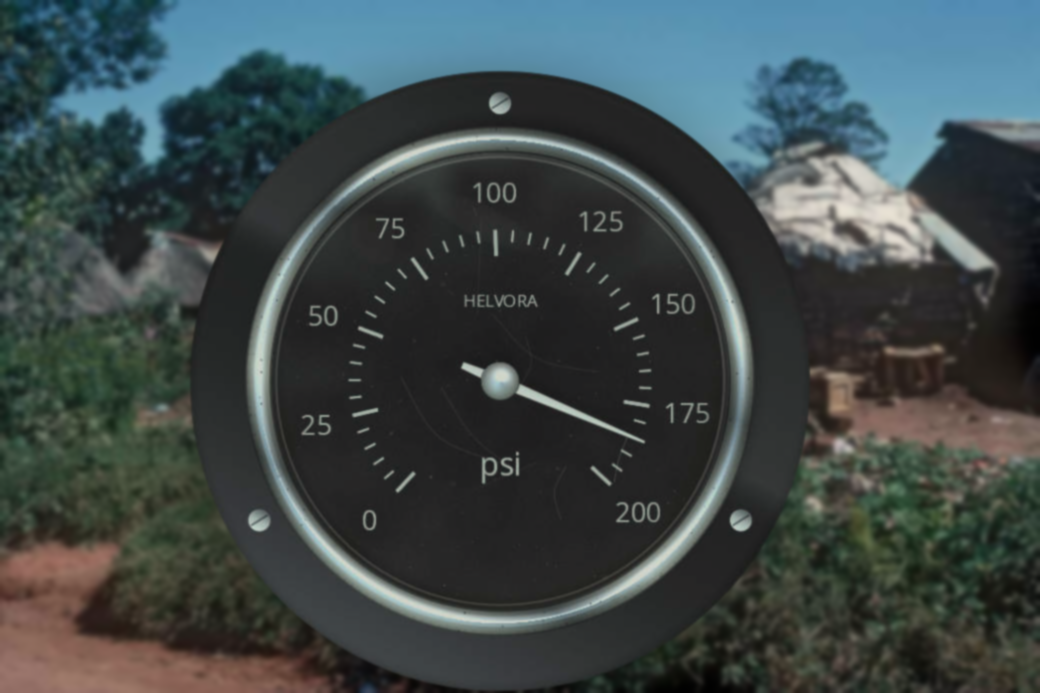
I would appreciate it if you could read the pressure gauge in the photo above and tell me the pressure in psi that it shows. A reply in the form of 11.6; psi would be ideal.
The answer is 185; psi
